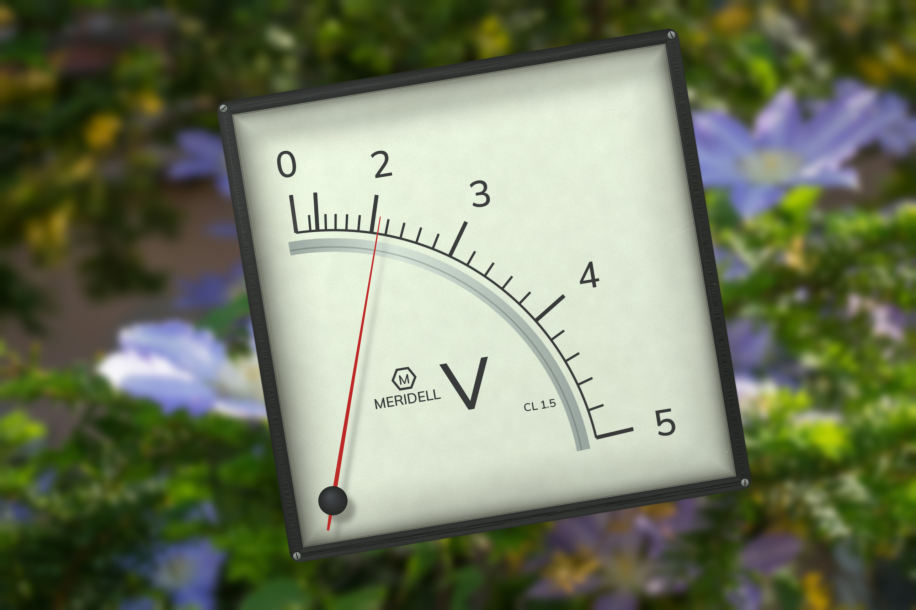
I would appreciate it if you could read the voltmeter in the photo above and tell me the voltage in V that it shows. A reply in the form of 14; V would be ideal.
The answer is 2.1; V
